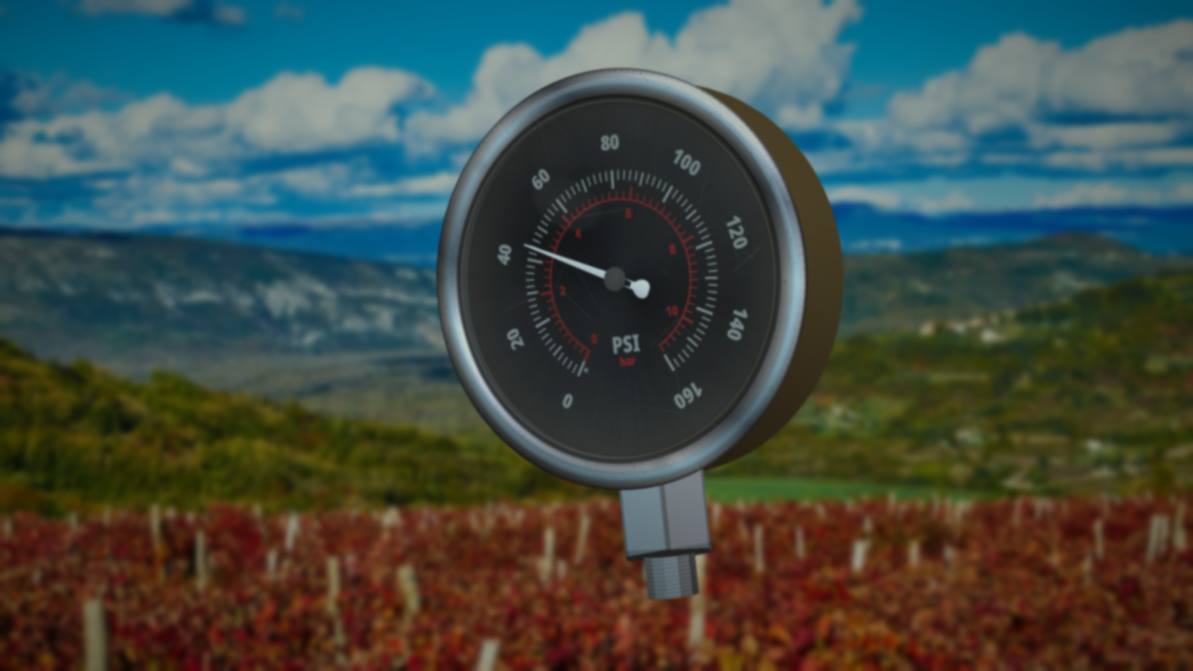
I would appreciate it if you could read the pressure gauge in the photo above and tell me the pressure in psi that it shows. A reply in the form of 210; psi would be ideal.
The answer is 44; psi
